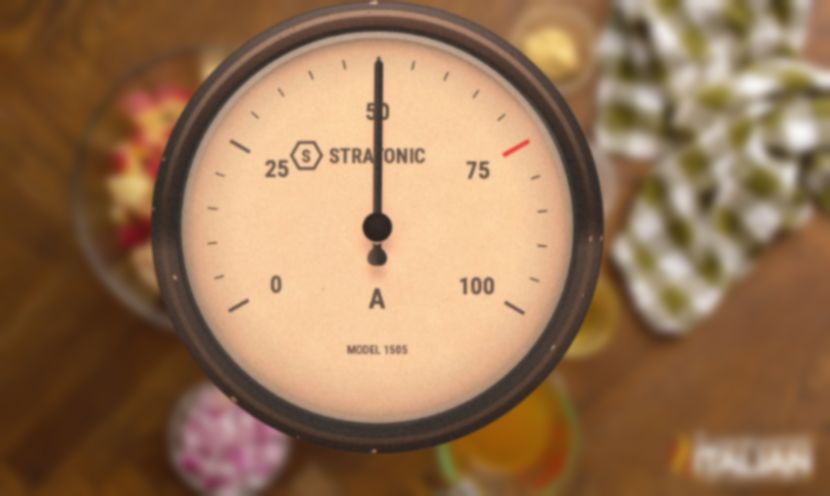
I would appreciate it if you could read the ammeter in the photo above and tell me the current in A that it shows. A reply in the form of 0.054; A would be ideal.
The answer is 50; A
